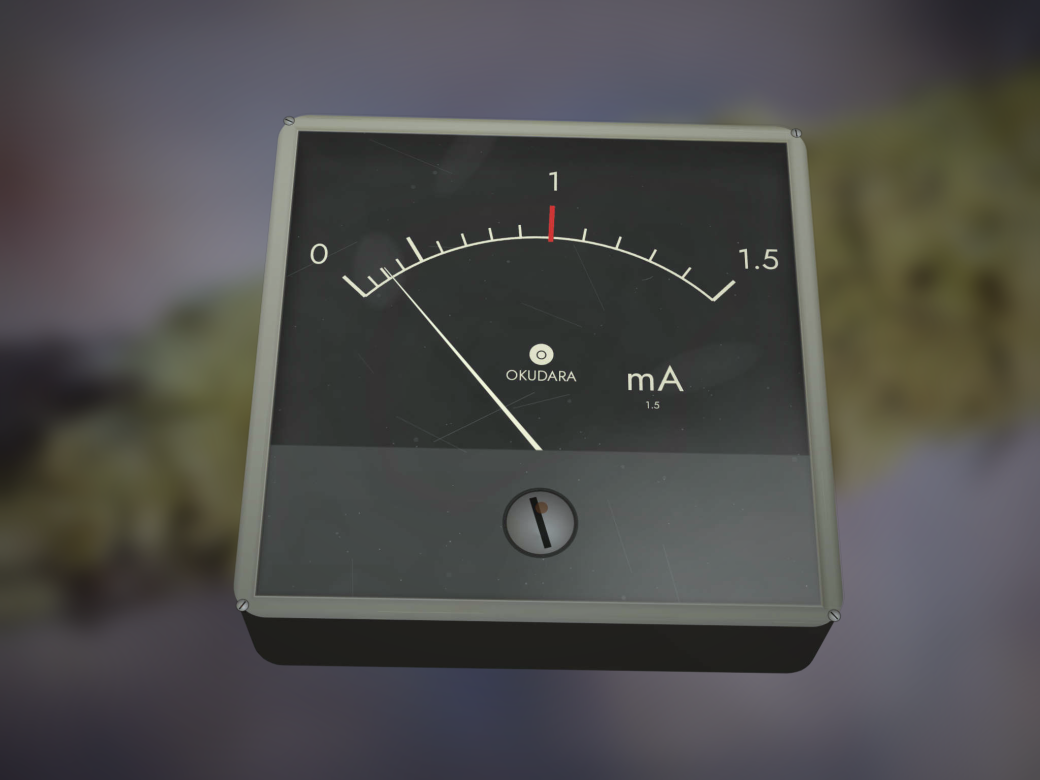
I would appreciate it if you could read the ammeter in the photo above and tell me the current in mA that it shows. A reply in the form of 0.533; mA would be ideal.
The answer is 0.3; mA
